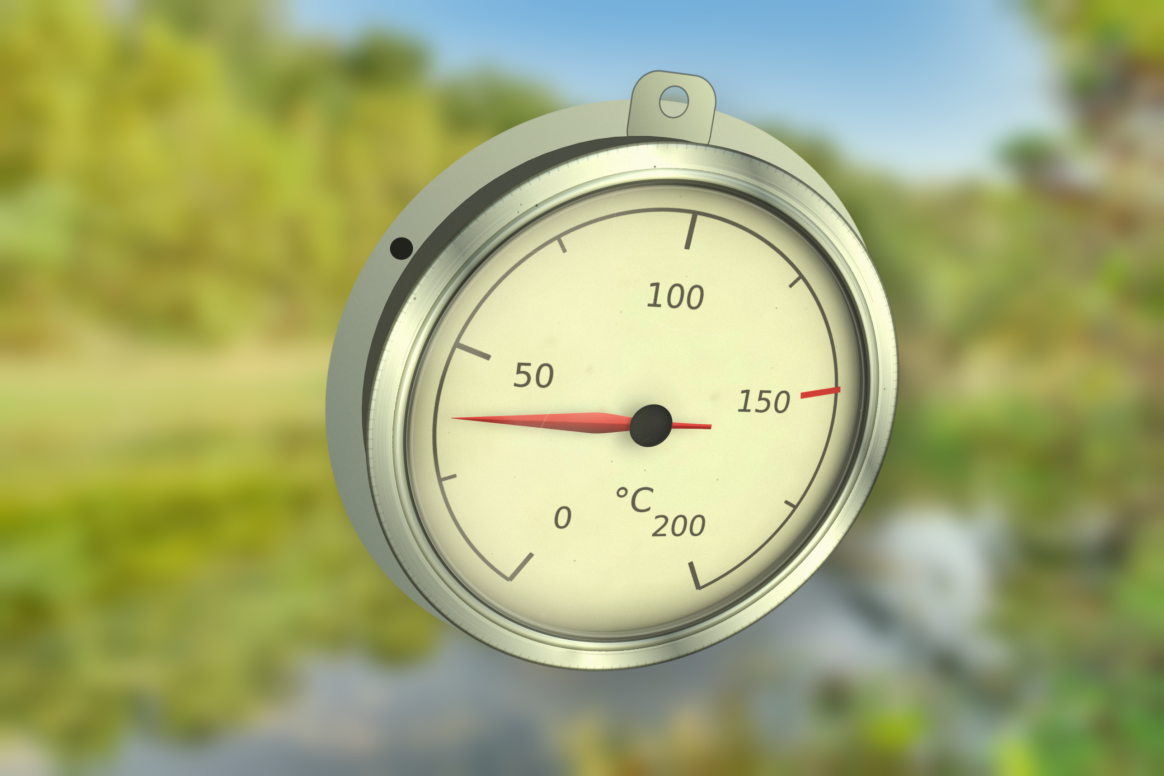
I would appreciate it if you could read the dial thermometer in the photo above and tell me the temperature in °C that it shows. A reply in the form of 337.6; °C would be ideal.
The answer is 37.5; °C
